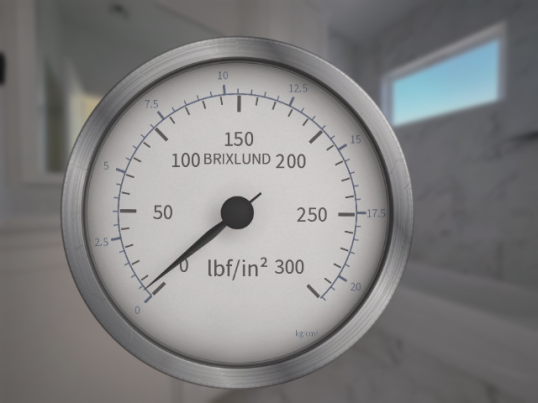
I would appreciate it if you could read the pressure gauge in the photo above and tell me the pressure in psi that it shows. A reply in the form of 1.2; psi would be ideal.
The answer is 5; psi
